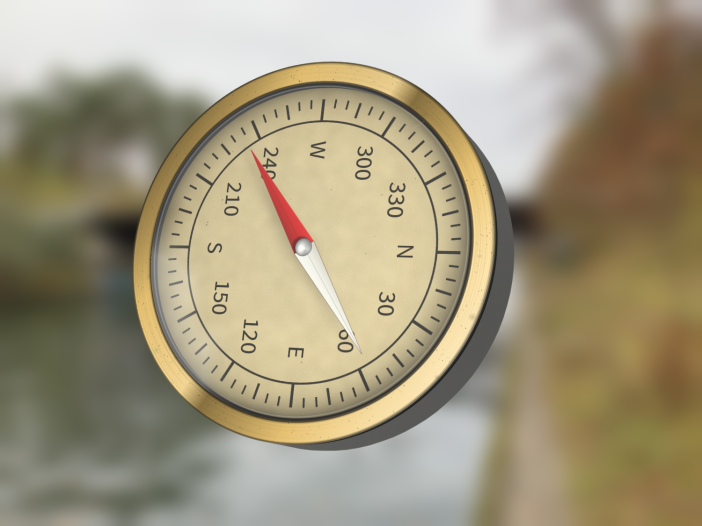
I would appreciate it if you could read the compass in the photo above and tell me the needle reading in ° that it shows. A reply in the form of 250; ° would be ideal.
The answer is 235; °
